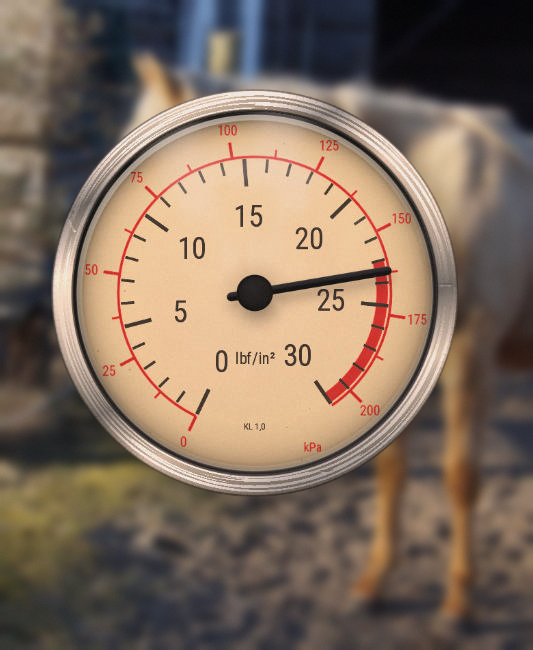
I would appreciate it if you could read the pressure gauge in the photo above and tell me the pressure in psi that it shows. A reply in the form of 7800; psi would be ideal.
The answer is 23.5; psi
